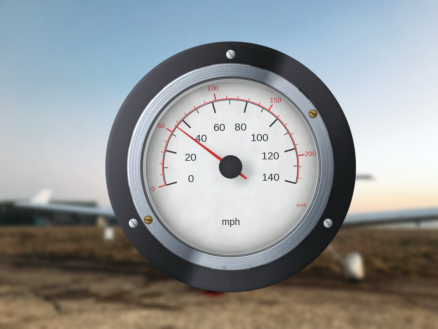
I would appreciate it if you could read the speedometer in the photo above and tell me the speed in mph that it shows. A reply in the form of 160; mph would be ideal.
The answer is 35; mph
